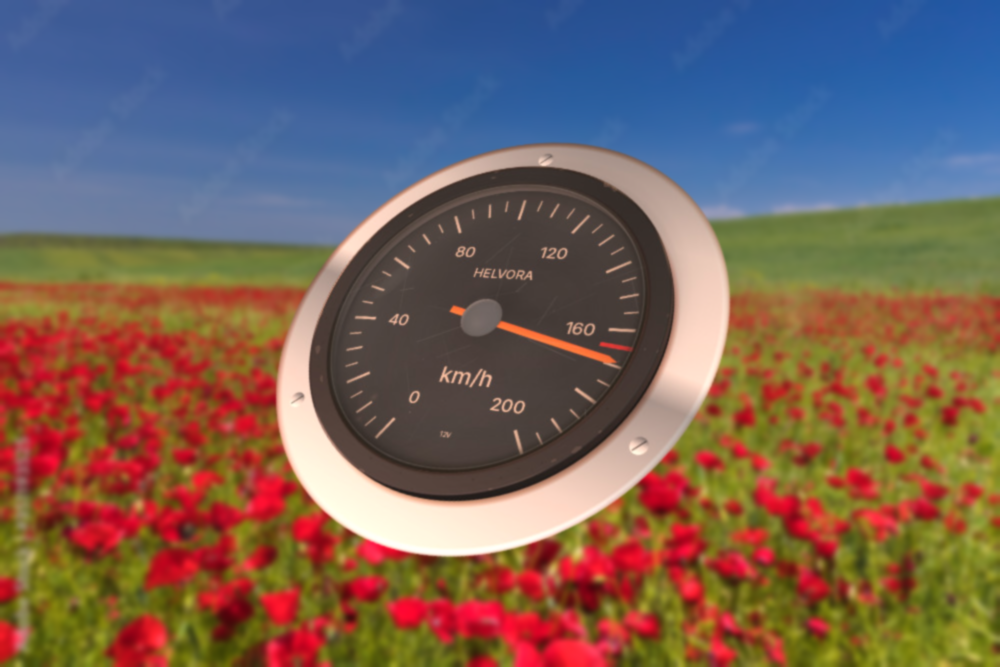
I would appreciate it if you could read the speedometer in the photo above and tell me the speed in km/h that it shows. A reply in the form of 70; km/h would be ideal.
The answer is 170; km/h
